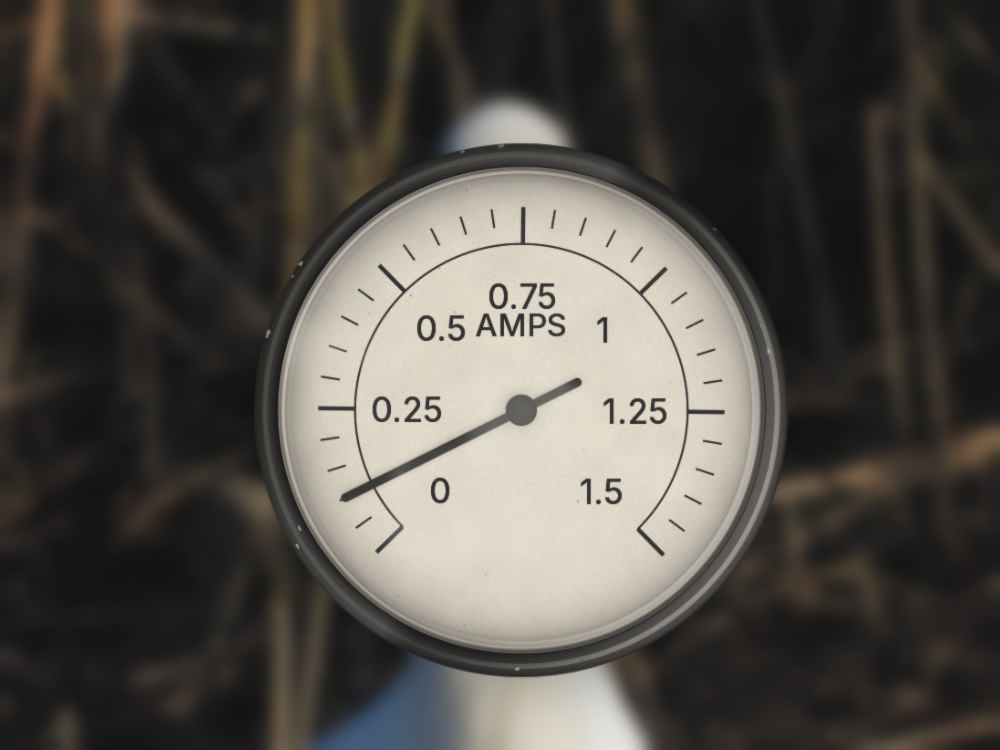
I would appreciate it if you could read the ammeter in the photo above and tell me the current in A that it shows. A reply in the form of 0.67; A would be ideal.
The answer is 0.1; A
